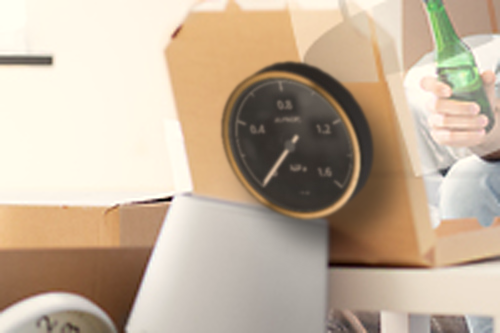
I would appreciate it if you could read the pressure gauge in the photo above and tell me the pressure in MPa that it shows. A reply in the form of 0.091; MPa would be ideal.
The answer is 0; MPa
